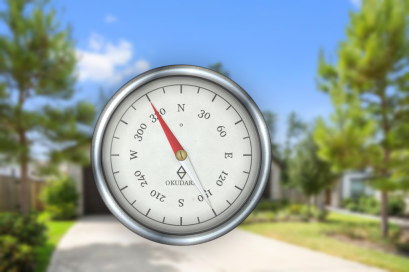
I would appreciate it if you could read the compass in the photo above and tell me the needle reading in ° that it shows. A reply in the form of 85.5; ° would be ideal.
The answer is 330; °
